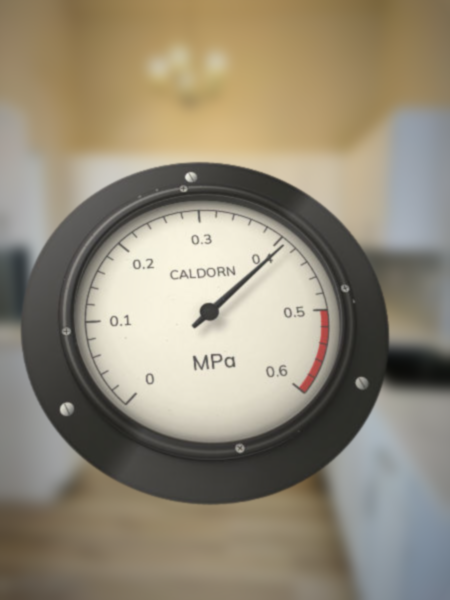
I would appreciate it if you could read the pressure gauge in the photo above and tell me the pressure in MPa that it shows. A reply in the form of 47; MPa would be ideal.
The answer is 0.41; MPa
